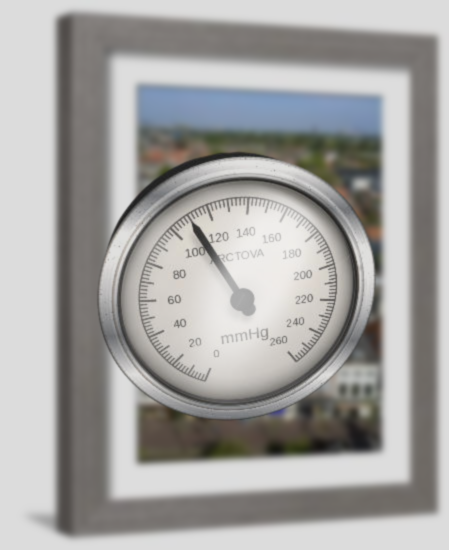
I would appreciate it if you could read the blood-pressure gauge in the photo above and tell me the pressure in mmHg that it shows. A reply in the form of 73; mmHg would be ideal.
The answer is 110; mmHg
